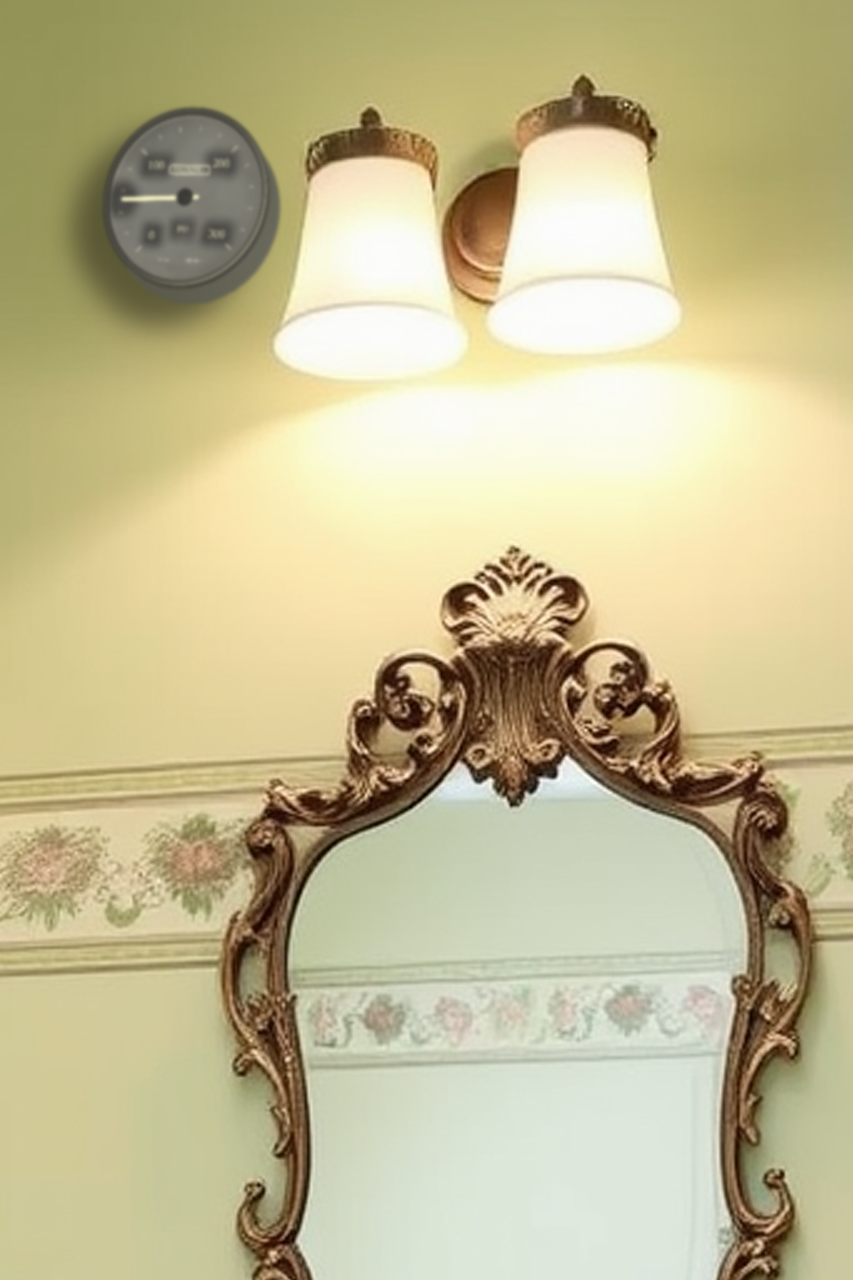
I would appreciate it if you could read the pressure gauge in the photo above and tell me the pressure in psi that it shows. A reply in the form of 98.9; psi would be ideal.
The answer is 50; psi
